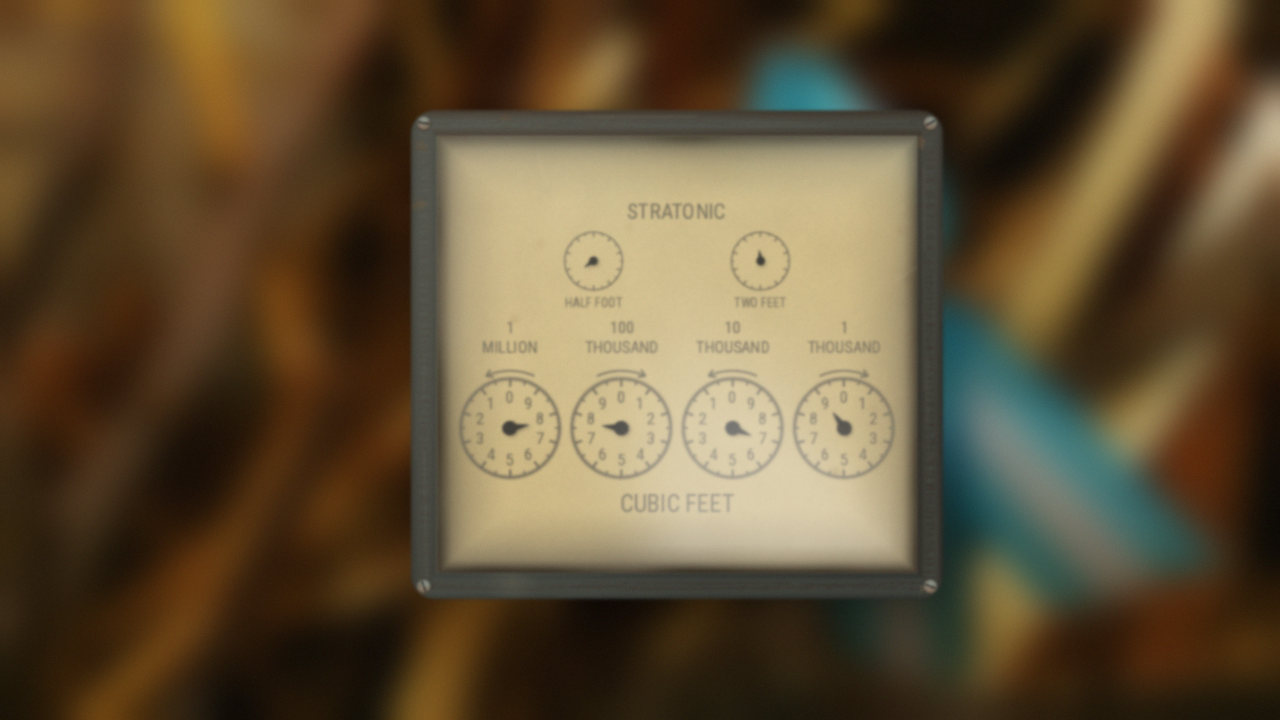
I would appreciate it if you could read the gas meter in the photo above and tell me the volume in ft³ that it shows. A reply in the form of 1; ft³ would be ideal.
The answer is 776900; ft³
